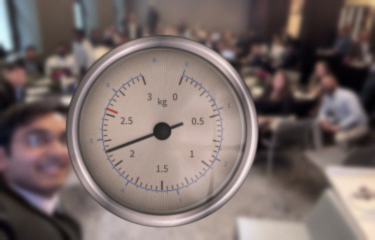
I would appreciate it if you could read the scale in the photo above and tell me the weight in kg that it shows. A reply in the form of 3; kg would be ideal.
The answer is 2.15; kg
